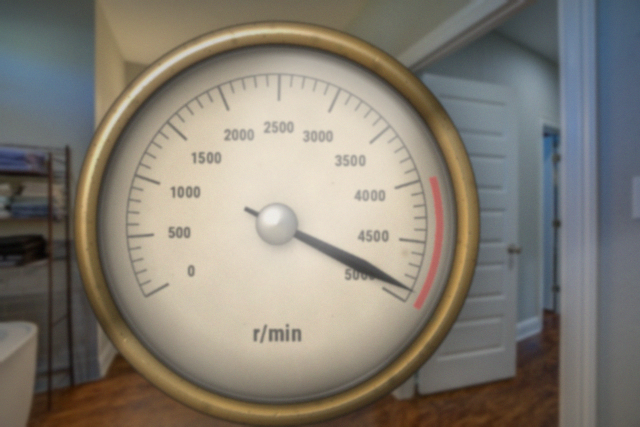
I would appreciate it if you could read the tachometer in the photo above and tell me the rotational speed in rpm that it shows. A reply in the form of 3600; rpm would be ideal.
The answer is 4900; rpm
